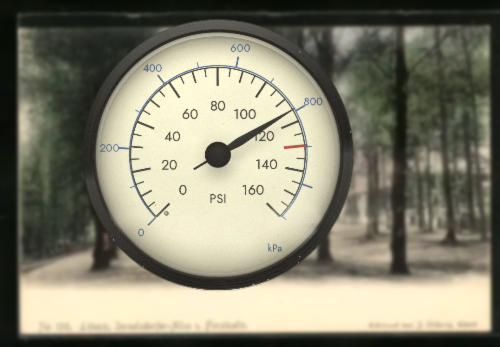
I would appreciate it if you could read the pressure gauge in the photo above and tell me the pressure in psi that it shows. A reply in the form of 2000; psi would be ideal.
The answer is 115; psi
